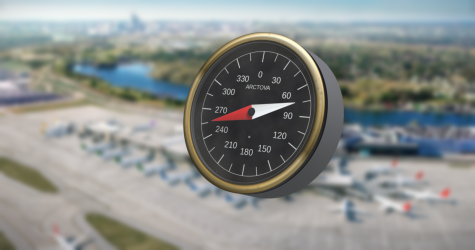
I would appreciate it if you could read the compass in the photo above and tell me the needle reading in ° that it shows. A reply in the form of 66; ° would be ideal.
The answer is 255; °
